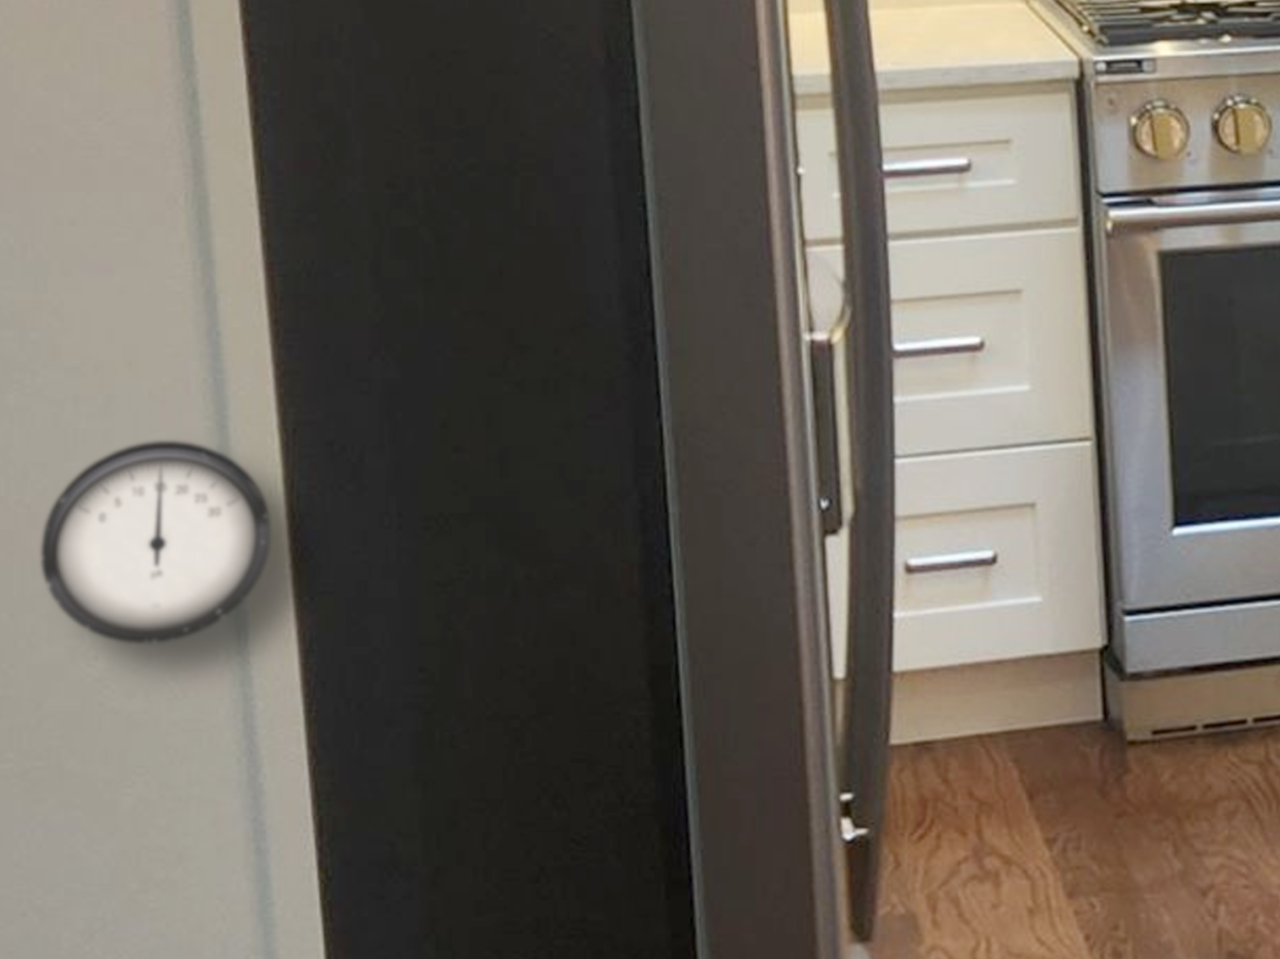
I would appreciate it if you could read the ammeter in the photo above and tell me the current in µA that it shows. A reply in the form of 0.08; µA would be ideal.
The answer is 15; µA
